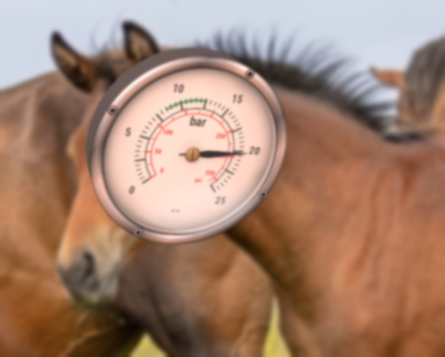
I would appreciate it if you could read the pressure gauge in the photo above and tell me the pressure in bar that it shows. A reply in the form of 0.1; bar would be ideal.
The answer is 20; bar
